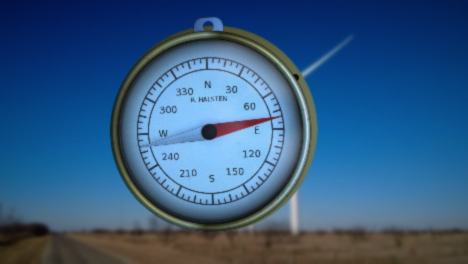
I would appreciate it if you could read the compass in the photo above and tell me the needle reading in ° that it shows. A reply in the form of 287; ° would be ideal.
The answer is 80; °
